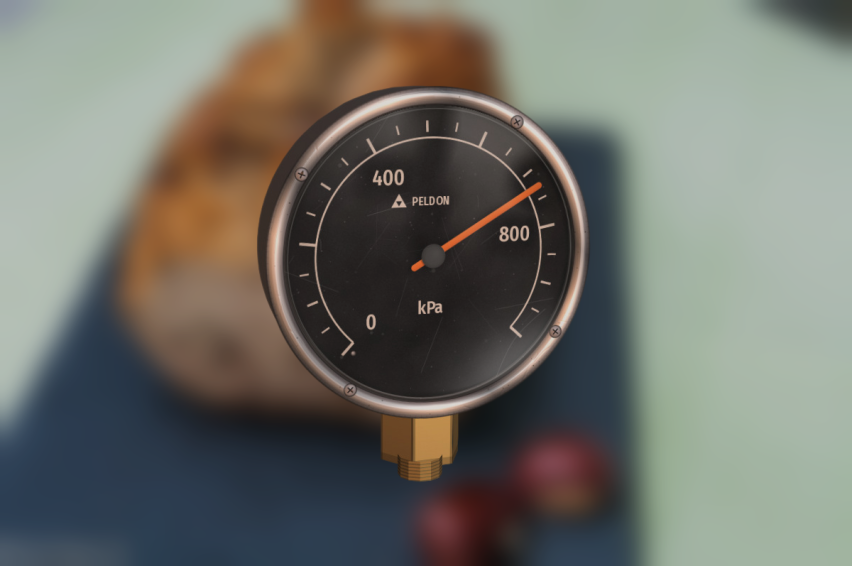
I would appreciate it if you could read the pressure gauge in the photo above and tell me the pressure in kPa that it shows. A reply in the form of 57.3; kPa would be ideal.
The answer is 725; kPa
